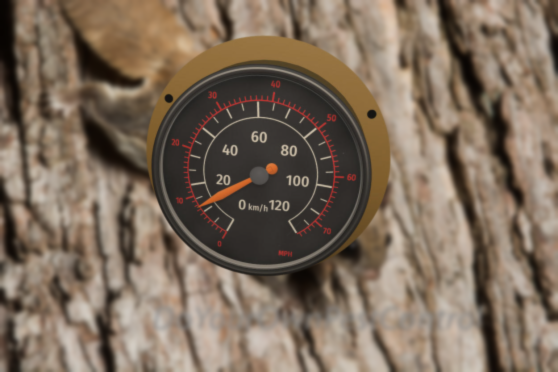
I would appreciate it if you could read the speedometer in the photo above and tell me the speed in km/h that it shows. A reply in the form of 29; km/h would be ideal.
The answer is 12.5; km/h
